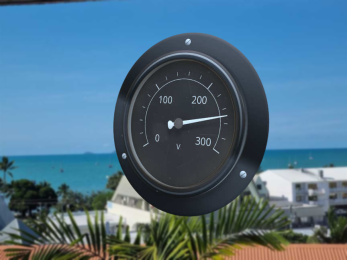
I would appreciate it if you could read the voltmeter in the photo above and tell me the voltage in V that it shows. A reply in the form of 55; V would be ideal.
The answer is 250; V
